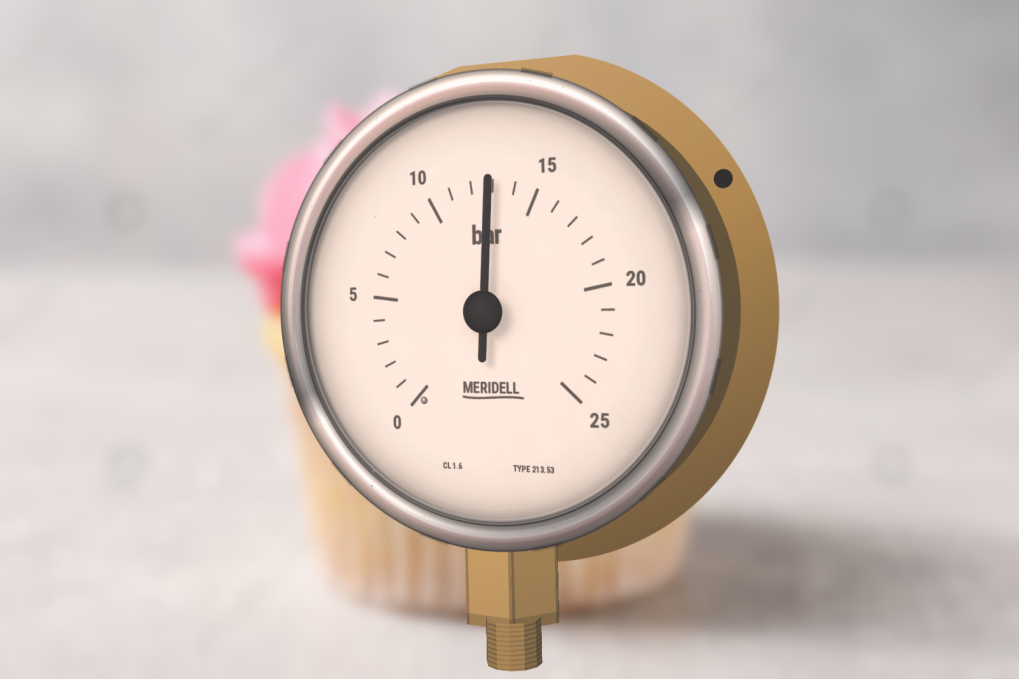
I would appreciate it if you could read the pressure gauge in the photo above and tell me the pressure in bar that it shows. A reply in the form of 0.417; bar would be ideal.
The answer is 13; bar
